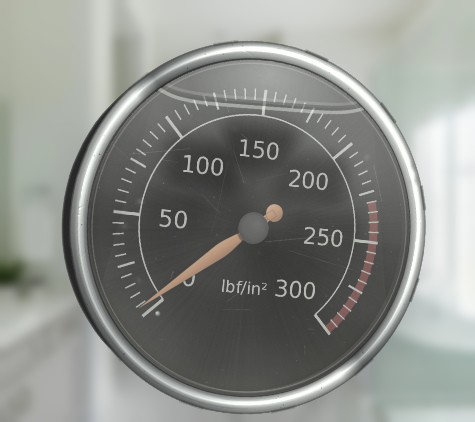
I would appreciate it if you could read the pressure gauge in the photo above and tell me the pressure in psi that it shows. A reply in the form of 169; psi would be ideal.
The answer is 5; psi
